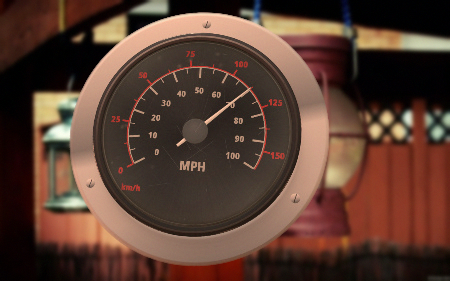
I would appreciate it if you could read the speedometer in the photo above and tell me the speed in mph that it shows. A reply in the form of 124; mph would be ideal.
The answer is 70; mph
